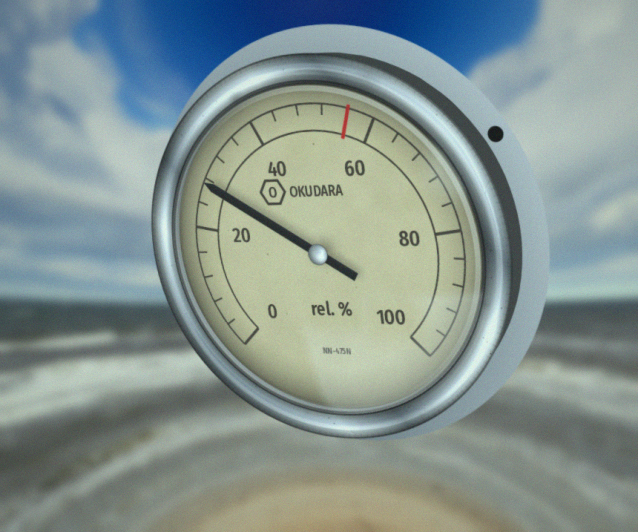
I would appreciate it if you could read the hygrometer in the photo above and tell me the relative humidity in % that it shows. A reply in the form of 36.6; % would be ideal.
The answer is 28; %
